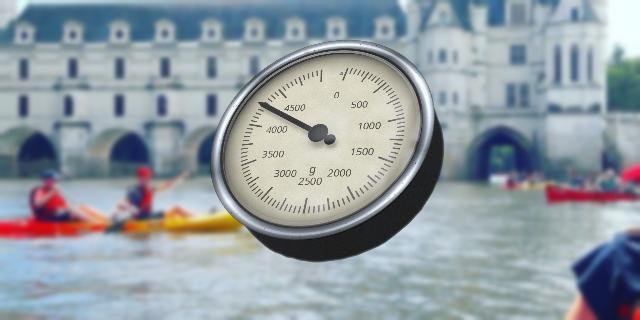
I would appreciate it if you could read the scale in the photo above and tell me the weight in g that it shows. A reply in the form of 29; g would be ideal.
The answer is 4250; g
